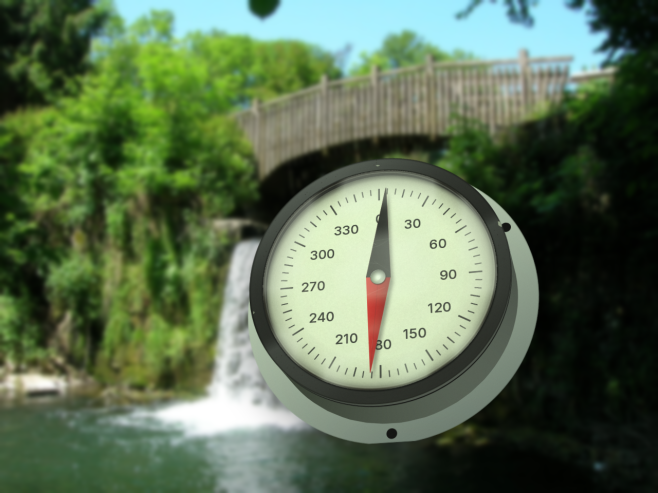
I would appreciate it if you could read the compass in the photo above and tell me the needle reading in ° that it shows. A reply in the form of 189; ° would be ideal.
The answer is 185; °
